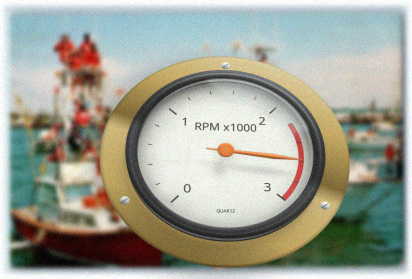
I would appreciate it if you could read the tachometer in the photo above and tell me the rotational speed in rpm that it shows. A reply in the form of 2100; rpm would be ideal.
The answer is 2600; rpm
